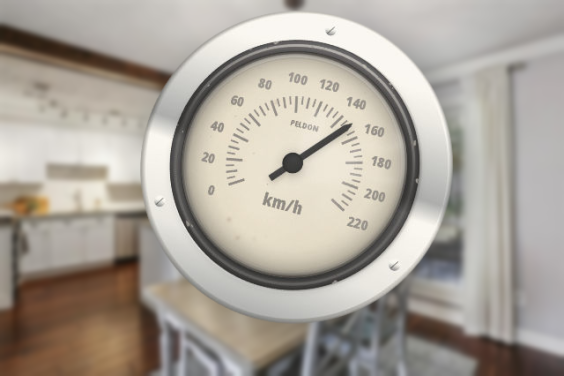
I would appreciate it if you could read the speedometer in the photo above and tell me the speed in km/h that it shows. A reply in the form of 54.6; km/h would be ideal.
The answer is 150; km/h
